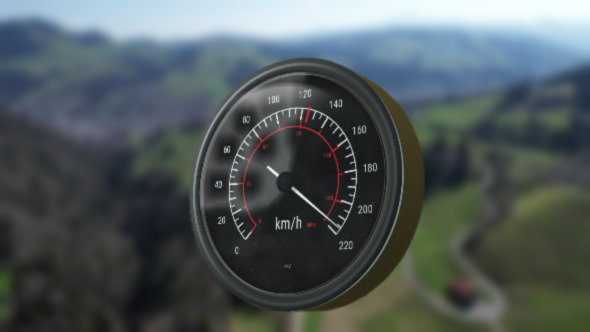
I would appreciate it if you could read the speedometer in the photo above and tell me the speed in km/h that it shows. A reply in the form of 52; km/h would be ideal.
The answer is 215; km/h
